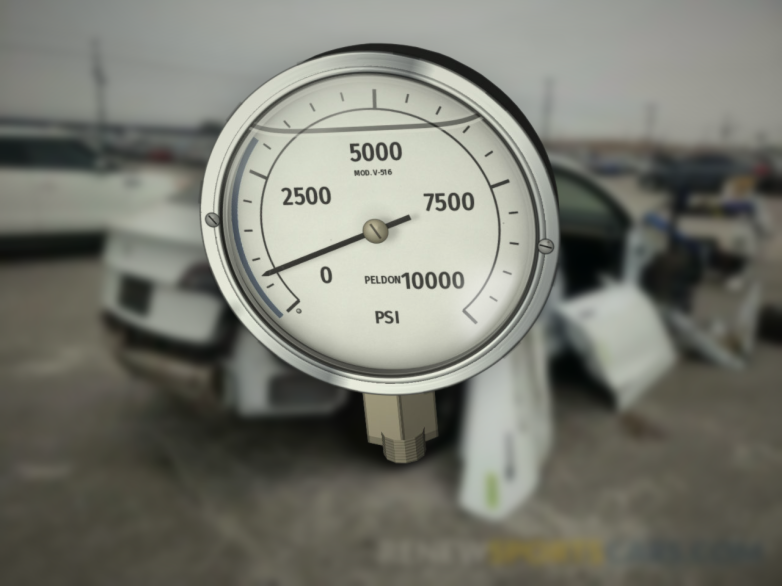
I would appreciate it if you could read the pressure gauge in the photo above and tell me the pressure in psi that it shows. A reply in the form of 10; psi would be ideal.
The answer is 750; psi
